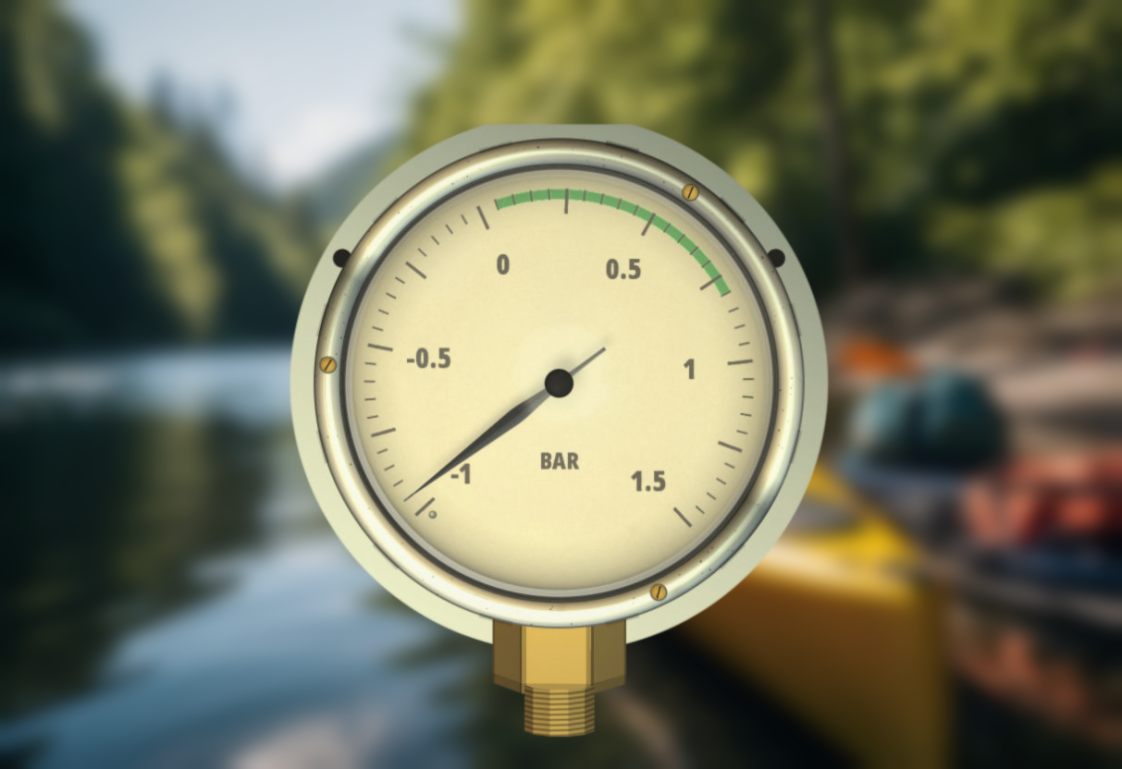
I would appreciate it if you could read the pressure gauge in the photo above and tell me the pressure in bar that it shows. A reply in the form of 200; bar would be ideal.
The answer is -0.95; bar
